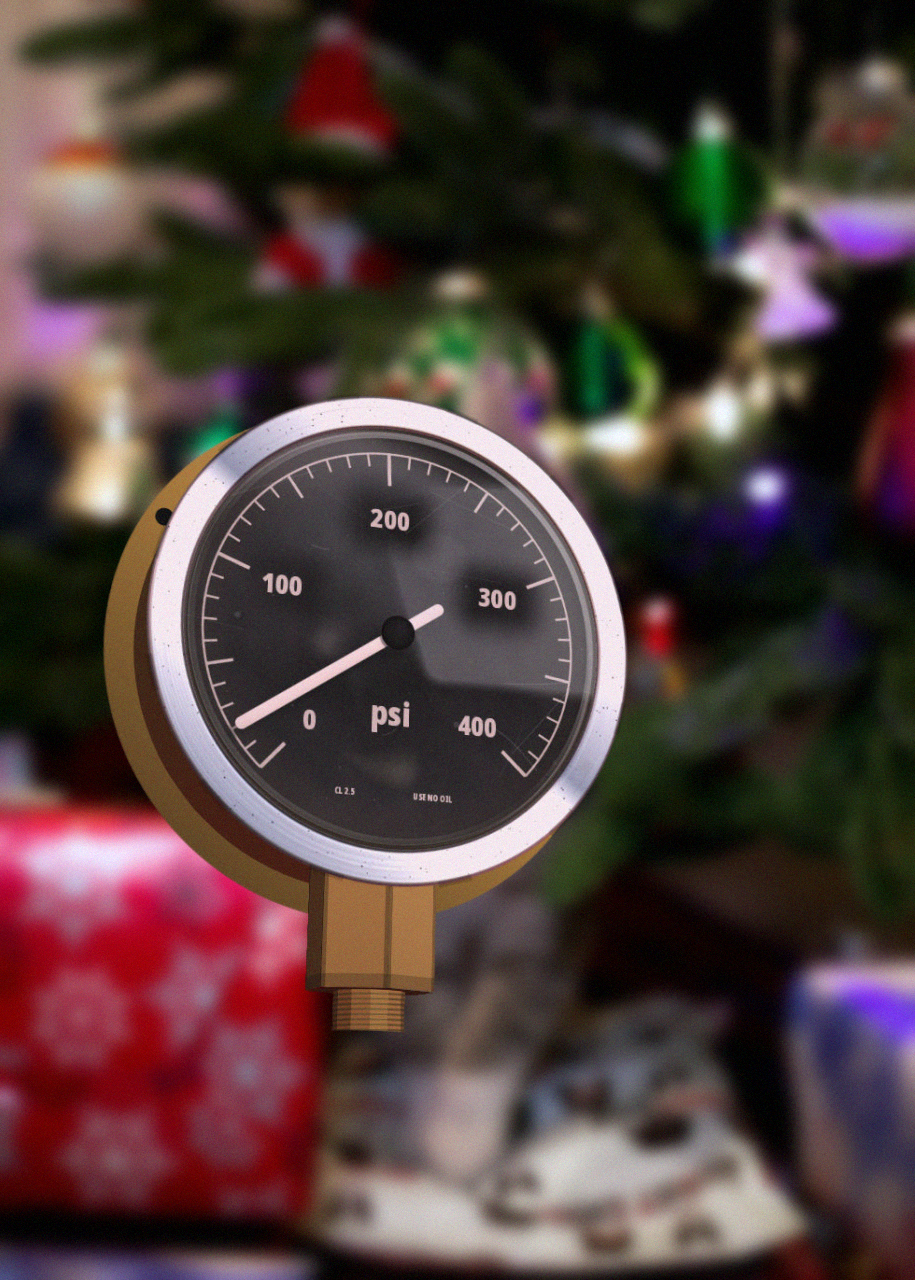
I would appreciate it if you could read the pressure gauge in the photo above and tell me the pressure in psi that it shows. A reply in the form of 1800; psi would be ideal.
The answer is 20; psi
